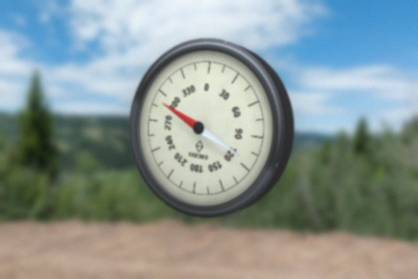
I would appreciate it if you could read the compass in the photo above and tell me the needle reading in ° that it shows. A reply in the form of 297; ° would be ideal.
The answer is 292.5; °
